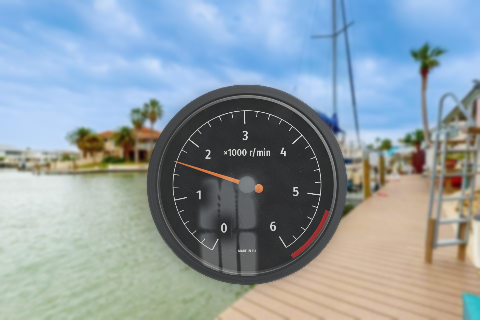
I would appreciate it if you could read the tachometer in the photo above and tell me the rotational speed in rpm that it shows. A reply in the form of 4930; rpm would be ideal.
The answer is 1600; rpm
